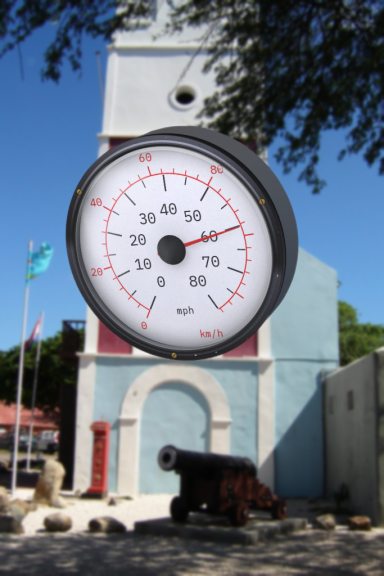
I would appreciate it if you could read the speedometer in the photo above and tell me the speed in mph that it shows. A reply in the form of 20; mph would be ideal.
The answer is 60; mph
